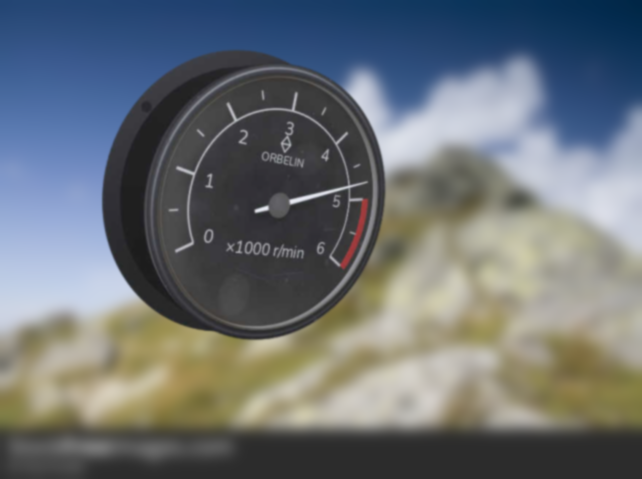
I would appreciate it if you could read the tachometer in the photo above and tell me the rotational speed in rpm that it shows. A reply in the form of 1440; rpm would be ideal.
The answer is 4750; rpm
